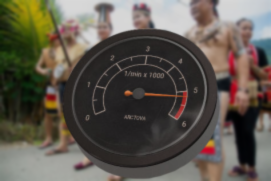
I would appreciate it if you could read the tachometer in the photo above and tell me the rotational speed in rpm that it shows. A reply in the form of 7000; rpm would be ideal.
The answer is 5250; rpm
